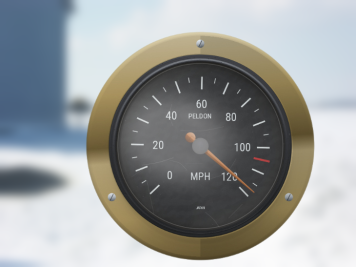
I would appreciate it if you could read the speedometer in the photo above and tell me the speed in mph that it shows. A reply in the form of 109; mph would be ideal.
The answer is 117.5; mph
